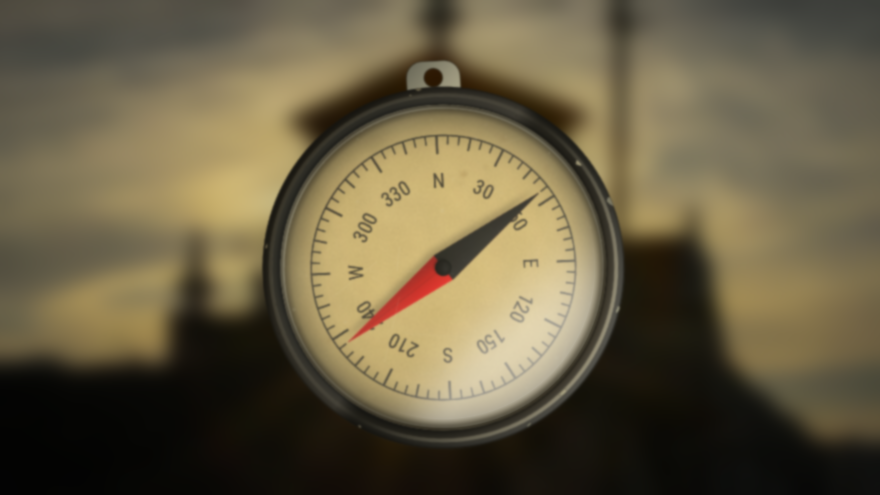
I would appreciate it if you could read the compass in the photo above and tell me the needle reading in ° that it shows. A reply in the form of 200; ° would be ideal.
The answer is 235; °
